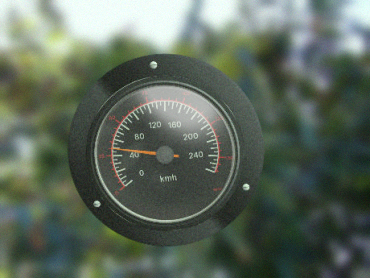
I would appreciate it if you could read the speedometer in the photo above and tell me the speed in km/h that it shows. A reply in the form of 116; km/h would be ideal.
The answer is 50; km/h
